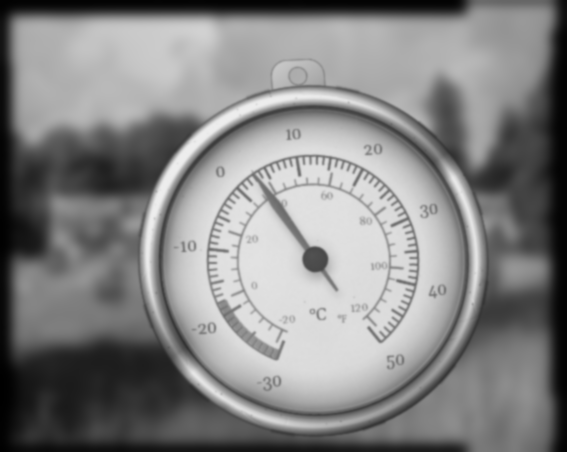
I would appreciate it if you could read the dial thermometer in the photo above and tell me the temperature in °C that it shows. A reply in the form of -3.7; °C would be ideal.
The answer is 3; °C
